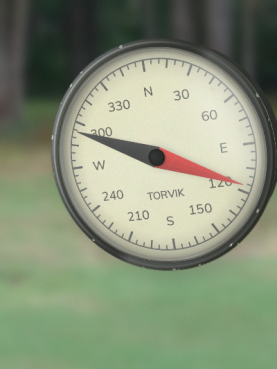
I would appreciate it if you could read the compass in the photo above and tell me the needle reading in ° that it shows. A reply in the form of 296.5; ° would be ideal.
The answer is 115; °
